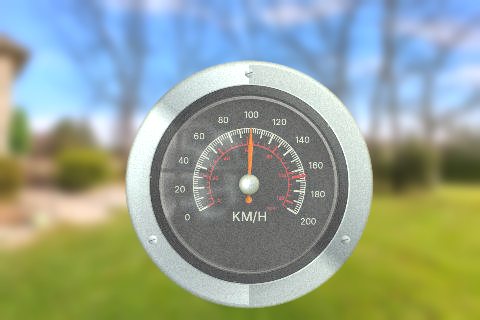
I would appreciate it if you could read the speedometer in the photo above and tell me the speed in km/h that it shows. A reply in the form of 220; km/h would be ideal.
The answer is 100; km/h
